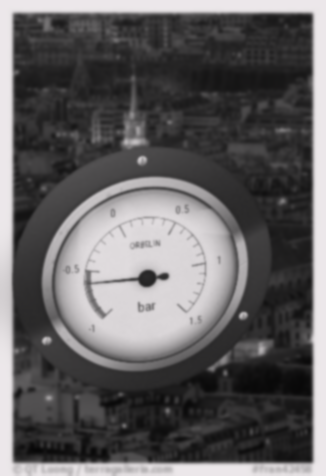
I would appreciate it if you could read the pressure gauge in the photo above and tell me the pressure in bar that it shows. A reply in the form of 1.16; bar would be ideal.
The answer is -0.6; bar
